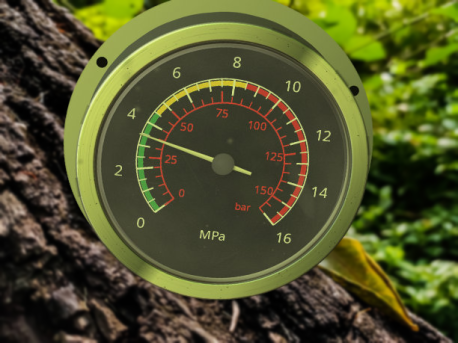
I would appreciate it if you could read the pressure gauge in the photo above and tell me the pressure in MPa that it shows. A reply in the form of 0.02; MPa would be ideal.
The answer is 3.5; MPa
